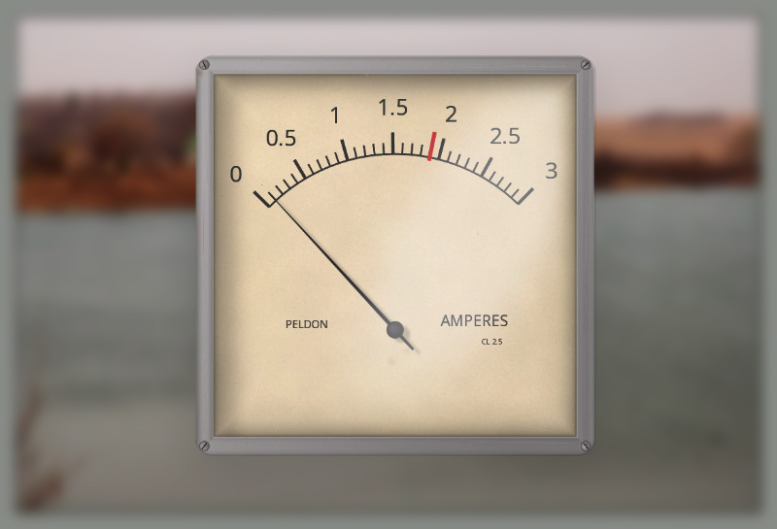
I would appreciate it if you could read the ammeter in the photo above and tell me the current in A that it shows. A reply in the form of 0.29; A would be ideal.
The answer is 0.1; A
